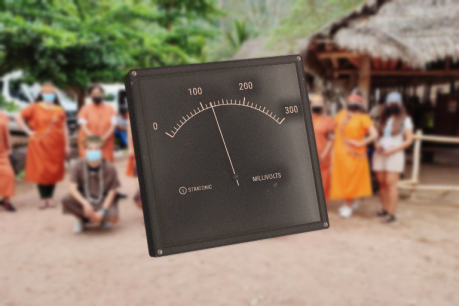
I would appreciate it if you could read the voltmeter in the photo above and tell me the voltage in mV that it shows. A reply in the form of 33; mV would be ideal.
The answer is 120; mV
